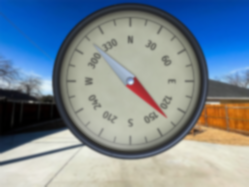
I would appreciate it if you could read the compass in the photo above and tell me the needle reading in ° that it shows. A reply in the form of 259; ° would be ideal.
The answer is 135; °
